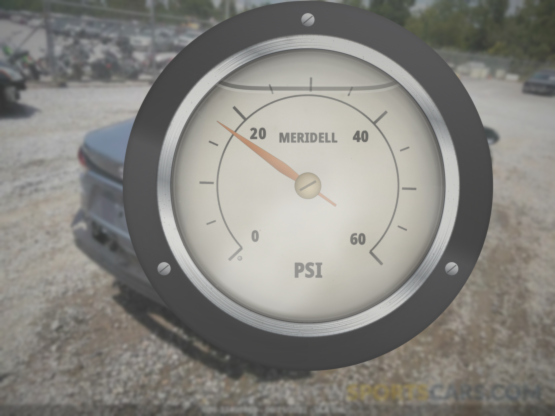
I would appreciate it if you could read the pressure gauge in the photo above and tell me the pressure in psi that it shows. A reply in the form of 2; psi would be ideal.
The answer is 17.5; psi
